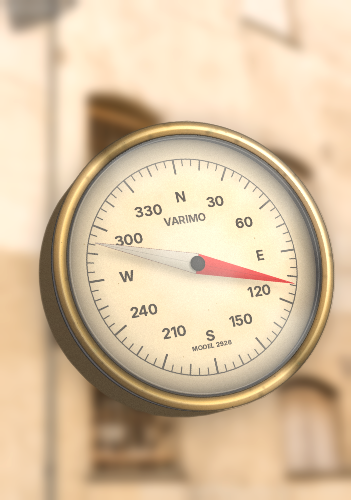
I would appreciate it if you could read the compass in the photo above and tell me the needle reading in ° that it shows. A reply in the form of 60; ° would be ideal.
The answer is 110; °
